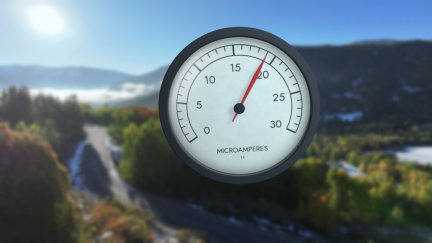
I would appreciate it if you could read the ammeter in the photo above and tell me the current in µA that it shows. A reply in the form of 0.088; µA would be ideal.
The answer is 19; µA
